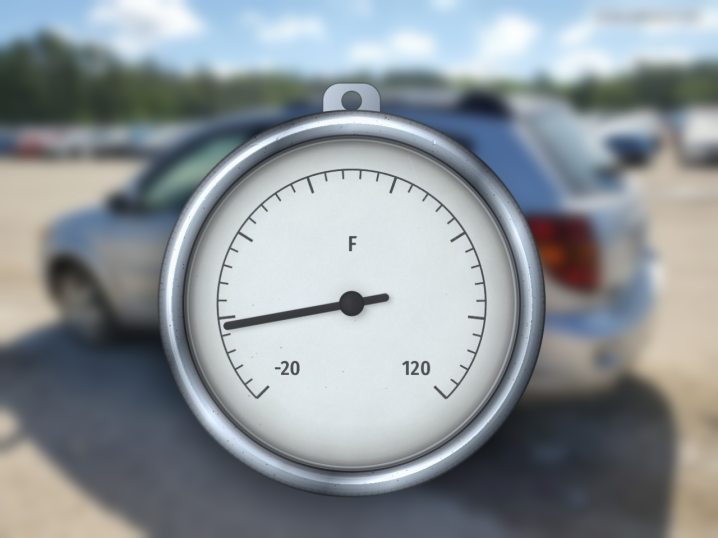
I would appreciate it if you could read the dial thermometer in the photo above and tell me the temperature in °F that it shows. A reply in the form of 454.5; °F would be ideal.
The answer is -2; °F
